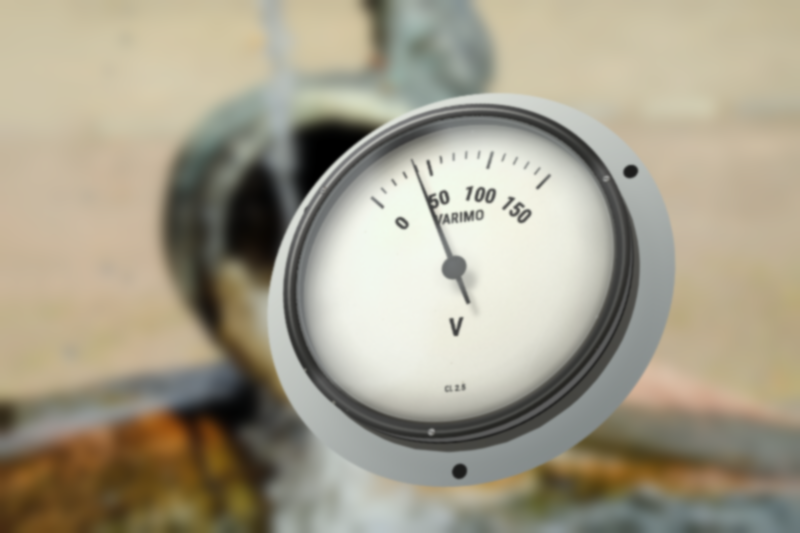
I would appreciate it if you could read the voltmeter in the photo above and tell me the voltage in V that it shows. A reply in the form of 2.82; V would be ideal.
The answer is 40; V
